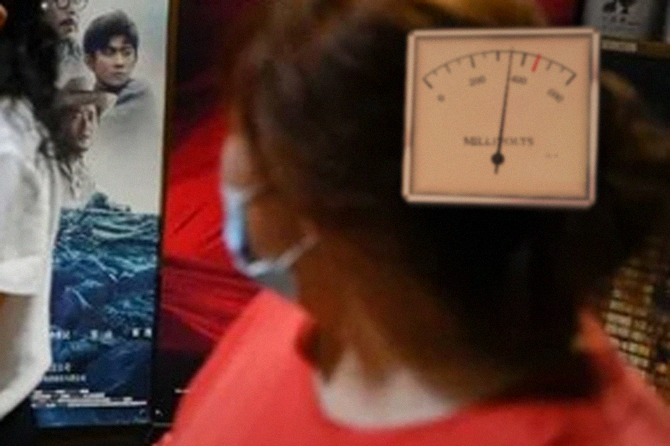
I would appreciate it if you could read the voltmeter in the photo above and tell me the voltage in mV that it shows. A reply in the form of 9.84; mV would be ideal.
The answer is 350; mV
